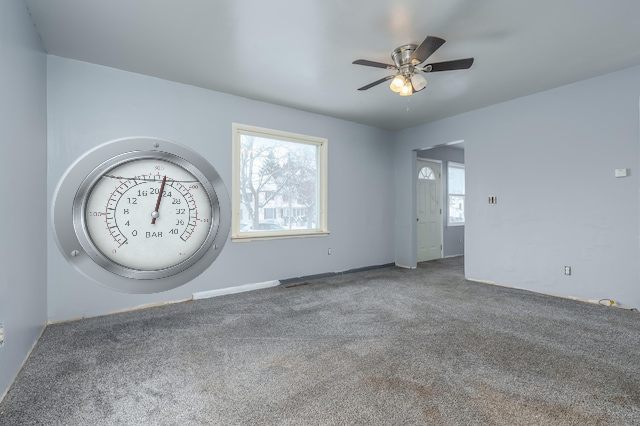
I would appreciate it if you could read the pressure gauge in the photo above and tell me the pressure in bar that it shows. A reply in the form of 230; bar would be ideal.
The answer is 22; bar
